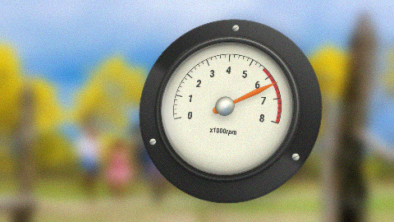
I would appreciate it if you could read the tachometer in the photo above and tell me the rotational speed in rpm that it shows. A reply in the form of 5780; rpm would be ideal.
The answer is 6400; rpm
